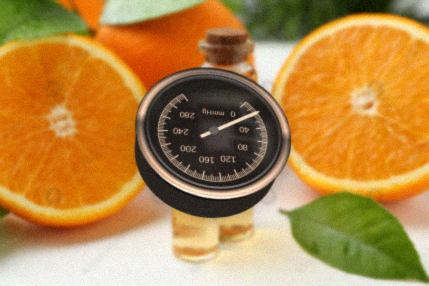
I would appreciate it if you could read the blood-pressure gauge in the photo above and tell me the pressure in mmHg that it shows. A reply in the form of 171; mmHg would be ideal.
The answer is 20; mmHg
